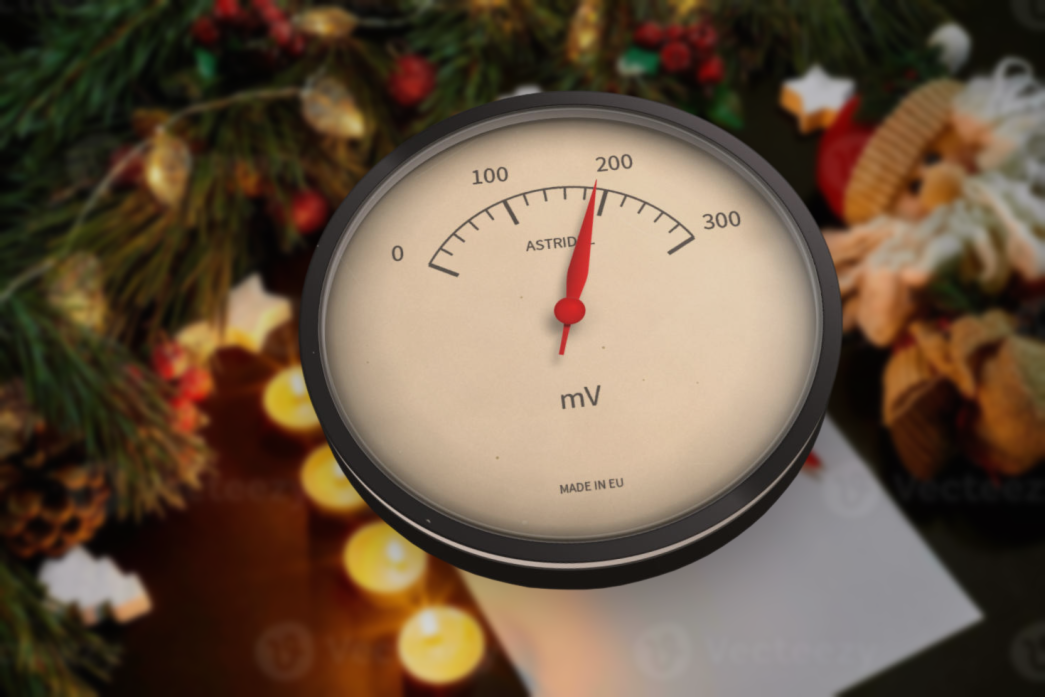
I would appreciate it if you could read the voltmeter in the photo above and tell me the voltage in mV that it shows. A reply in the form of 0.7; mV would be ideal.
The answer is 190; mV
